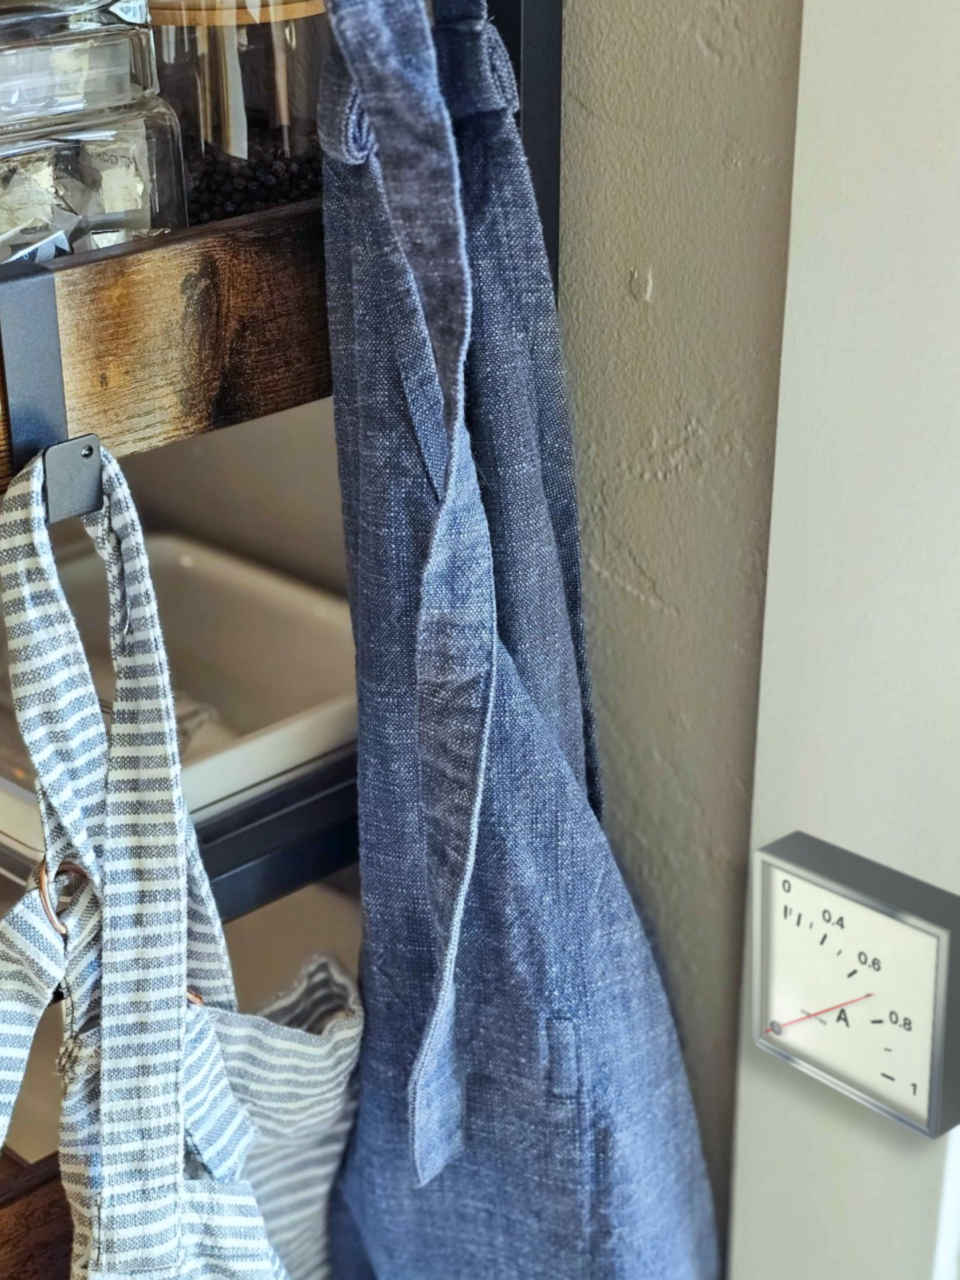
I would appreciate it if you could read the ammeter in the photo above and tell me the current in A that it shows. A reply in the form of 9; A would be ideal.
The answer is 0.7; A
